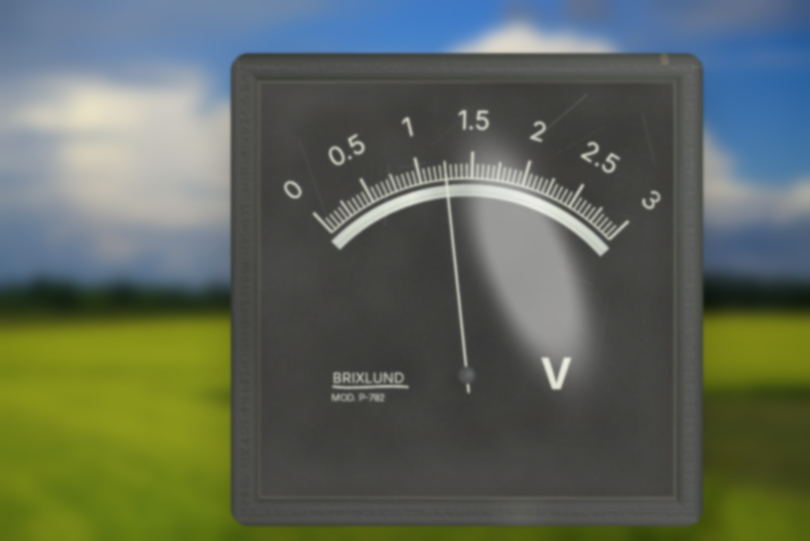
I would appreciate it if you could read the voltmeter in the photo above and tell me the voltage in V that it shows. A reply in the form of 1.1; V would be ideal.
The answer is 1.25; V
